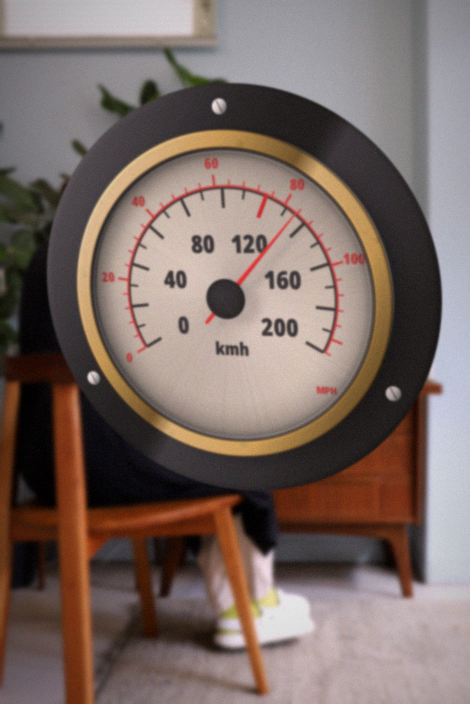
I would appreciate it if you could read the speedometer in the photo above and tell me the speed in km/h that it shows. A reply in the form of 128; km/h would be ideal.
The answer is 135; km/h
